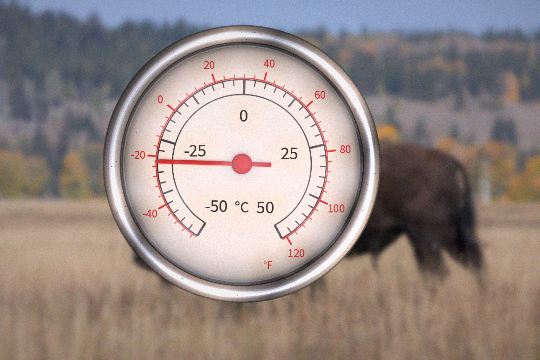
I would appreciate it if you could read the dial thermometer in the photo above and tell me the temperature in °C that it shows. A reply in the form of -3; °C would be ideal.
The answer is -30; °C
